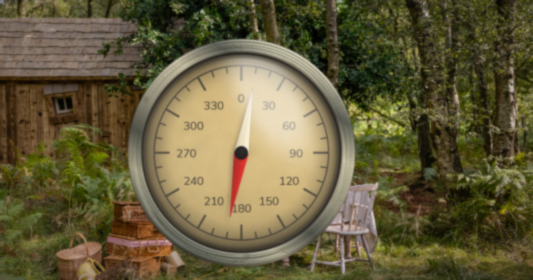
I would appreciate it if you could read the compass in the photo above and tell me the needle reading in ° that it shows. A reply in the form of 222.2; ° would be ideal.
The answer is 190; °
